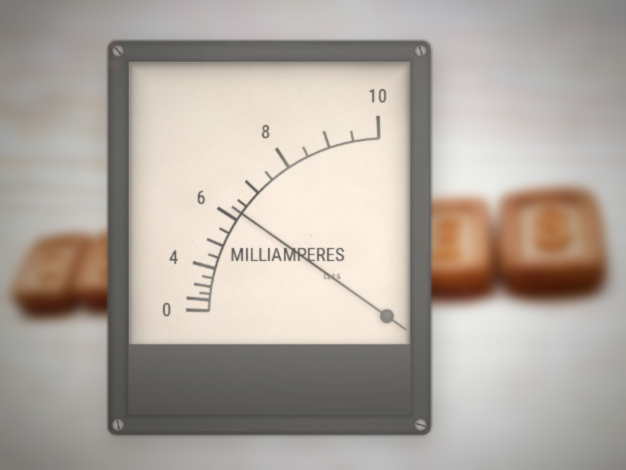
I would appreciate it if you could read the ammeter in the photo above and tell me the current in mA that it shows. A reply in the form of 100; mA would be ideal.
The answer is 6.25; mA
